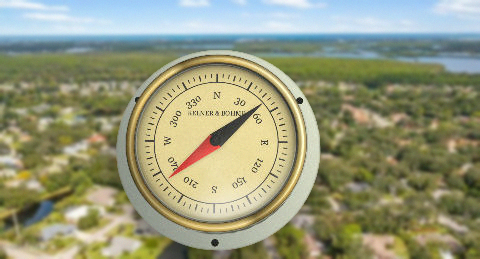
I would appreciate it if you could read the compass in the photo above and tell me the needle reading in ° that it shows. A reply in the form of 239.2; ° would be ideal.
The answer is 230; °
